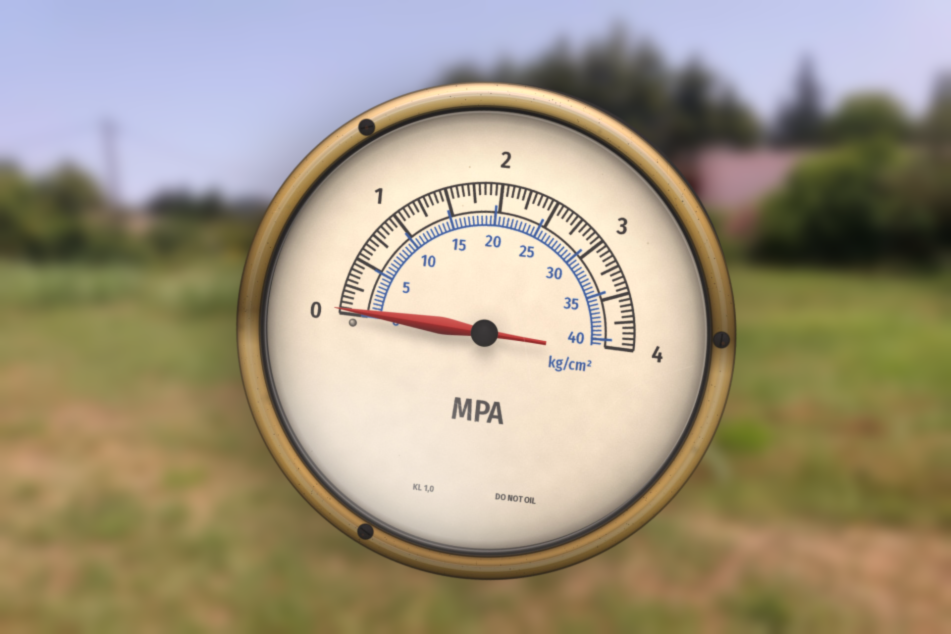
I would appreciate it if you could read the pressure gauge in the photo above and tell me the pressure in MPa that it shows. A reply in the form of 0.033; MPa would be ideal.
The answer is 0.05; MPa
